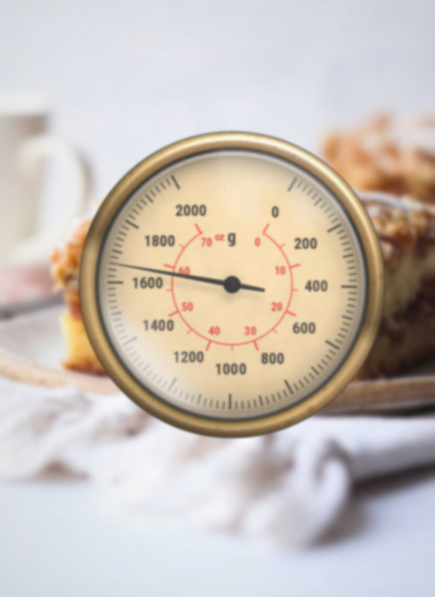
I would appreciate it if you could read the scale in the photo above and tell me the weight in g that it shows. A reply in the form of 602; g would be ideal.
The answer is 1660; g
